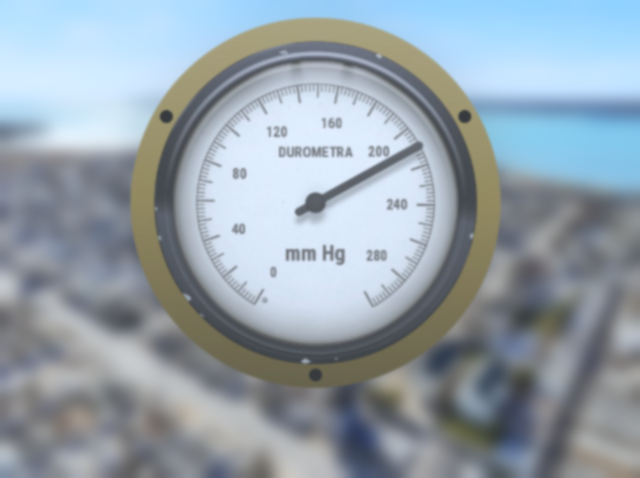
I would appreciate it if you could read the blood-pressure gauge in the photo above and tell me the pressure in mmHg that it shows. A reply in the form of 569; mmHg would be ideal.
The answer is 210; mmHg
